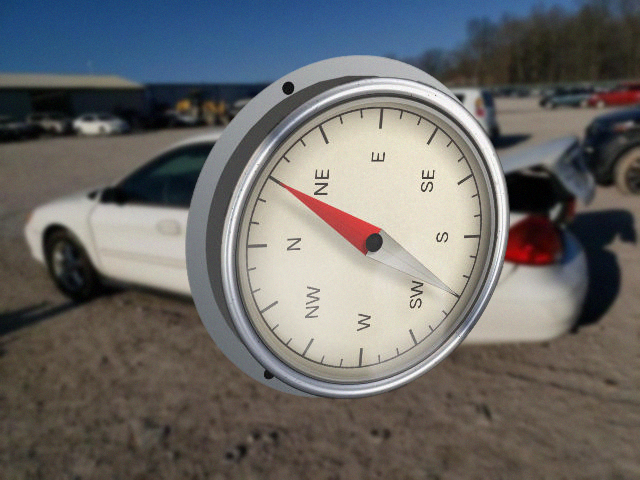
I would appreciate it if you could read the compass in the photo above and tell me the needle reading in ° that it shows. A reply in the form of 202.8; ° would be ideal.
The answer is 30; °
